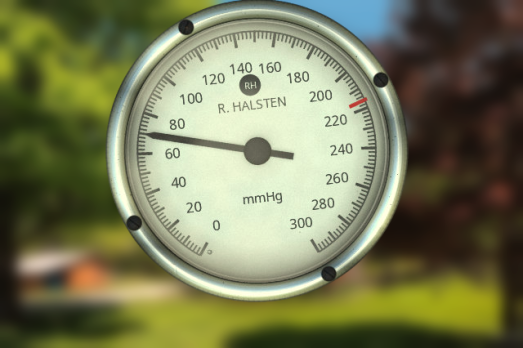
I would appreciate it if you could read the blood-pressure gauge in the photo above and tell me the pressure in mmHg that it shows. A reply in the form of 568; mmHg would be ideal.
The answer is 70; mmHg
